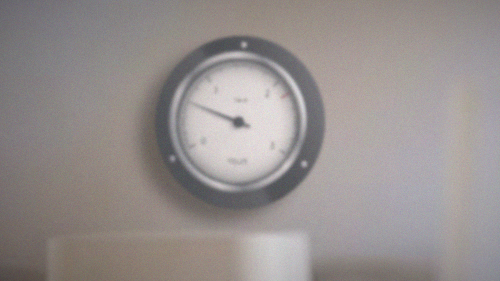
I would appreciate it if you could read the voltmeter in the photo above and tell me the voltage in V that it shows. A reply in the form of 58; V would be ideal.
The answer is 0.6; V
